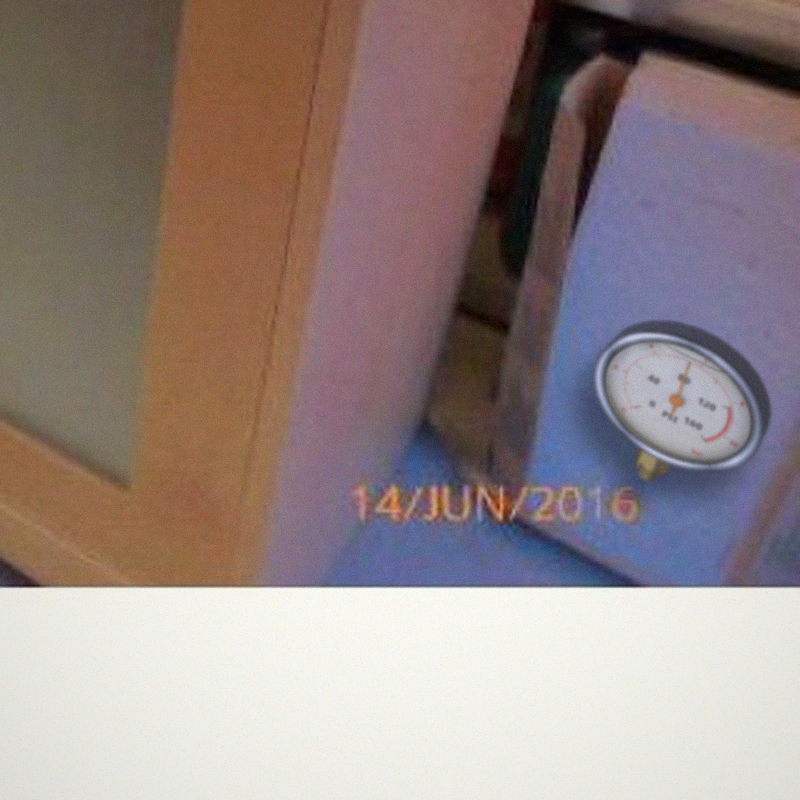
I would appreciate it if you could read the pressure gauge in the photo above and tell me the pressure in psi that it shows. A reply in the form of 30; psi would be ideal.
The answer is 80; psi
